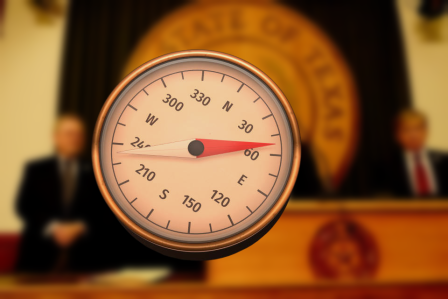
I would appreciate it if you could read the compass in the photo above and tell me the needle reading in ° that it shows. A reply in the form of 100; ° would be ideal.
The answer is 52.5; °
